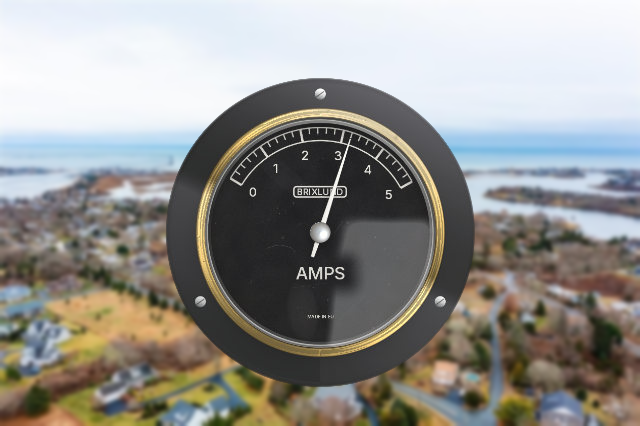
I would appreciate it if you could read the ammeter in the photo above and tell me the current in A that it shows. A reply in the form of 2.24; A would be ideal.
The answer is 3.2; A
